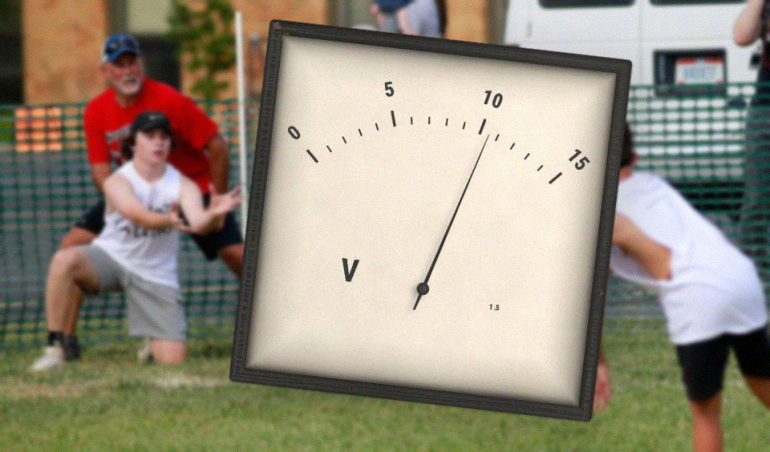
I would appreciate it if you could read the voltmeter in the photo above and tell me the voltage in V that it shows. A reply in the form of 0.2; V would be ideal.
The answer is 10.5; V
